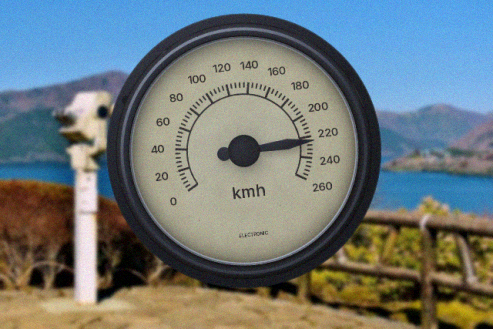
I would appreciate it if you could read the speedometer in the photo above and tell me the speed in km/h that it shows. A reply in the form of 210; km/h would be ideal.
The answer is 224; km/h
